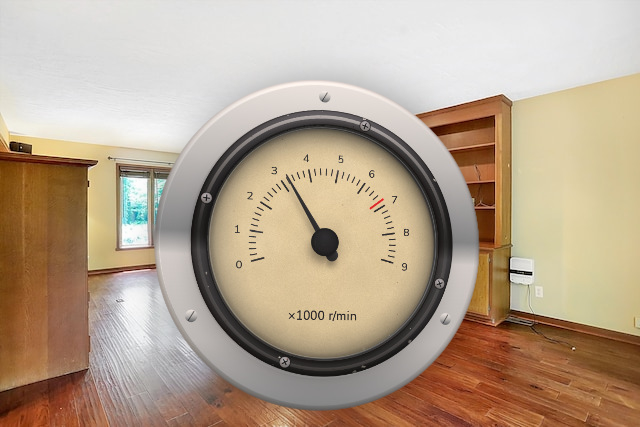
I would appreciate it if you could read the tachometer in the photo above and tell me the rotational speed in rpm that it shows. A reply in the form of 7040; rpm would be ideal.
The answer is 3200; rpm
